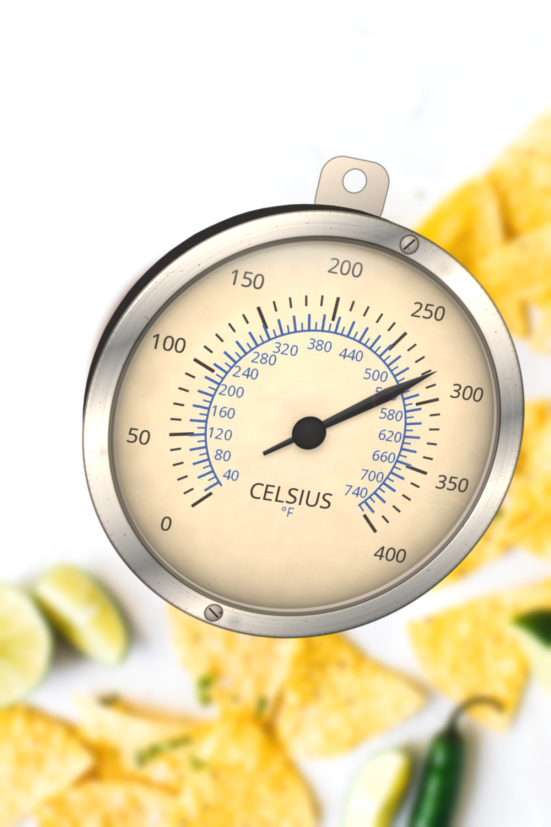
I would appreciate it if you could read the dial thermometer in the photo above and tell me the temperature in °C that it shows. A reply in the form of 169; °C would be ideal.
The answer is 280; °C
